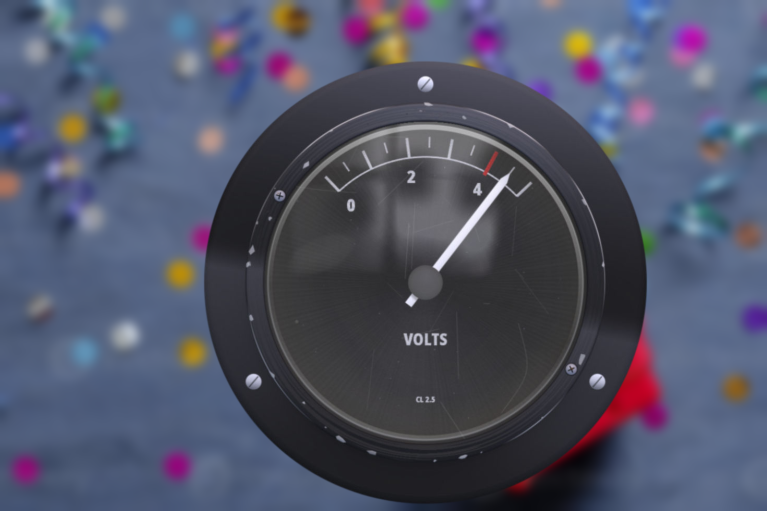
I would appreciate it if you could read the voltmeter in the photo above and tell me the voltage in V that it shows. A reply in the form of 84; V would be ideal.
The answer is 4.5; V
